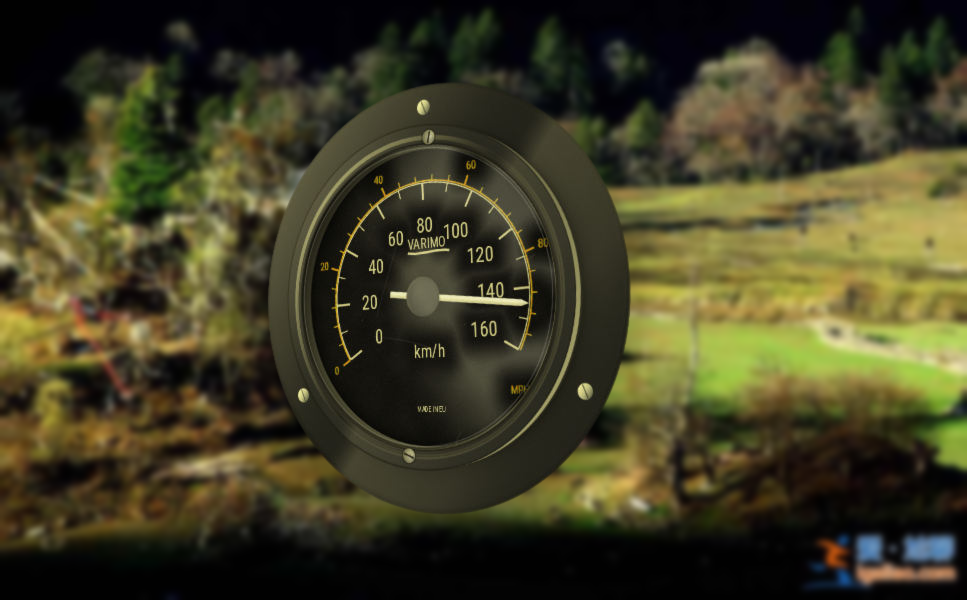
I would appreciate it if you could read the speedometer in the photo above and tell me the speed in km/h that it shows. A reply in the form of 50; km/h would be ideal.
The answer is 145; km/h
